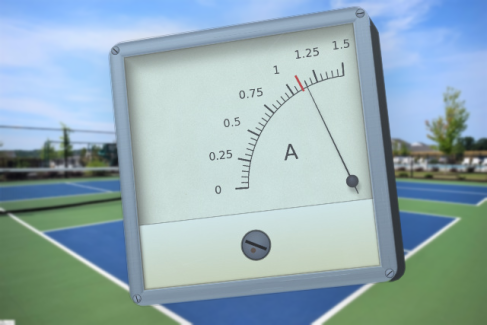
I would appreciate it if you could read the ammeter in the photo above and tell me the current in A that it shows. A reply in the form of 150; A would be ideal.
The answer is 1.15; A
